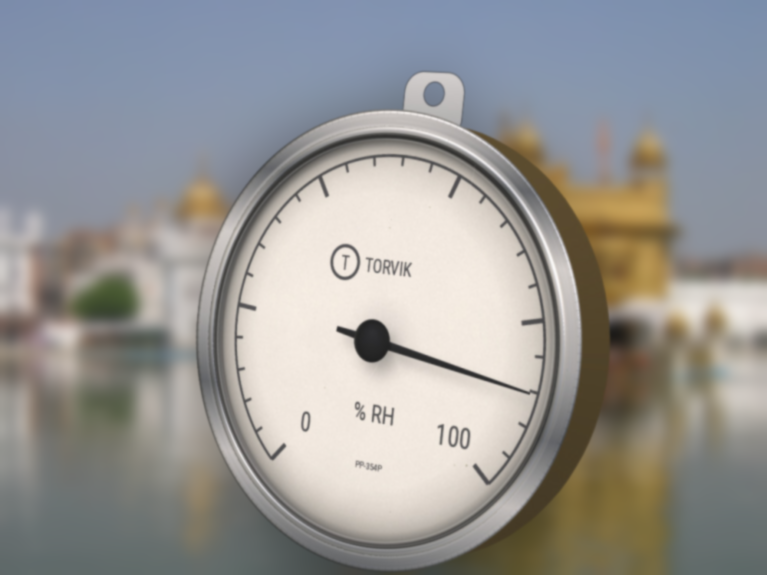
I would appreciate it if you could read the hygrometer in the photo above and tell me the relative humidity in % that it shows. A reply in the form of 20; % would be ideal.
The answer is 88; %
